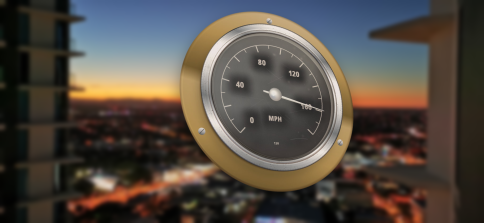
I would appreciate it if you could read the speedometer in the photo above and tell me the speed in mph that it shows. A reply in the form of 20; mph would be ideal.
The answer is 160; mph
